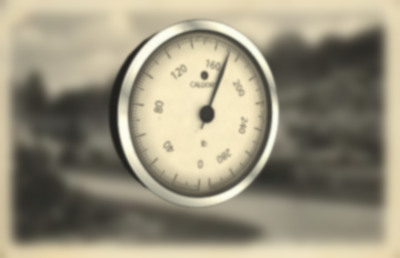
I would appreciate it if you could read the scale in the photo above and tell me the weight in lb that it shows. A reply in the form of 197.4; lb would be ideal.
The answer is 170; lb
